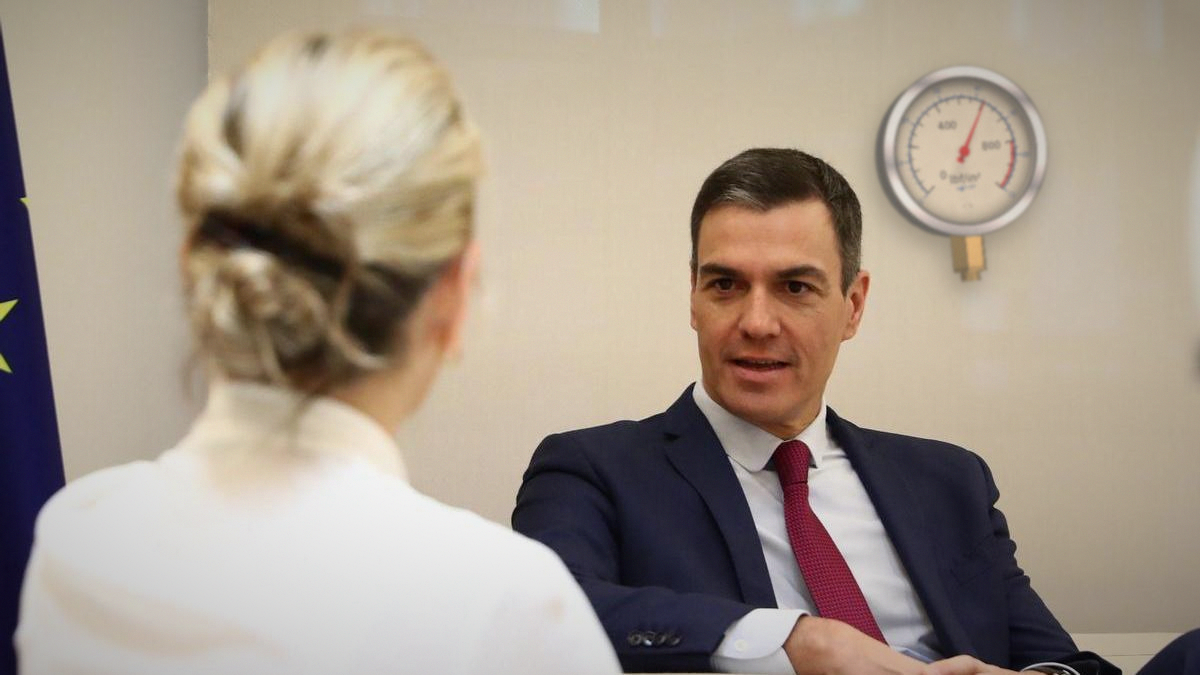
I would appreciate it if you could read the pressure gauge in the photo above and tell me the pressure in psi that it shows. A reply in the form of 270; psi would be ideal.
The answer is 600; psi
